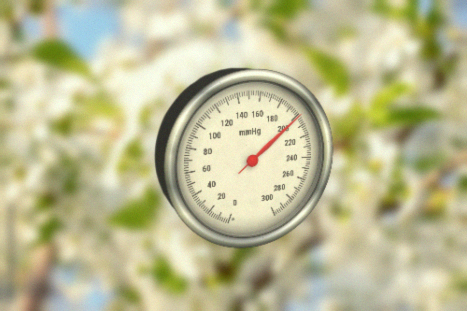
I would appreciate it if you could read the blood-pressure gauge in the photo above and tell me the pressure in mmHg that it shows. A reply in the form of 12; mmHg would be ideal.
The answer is 200; mmHg
